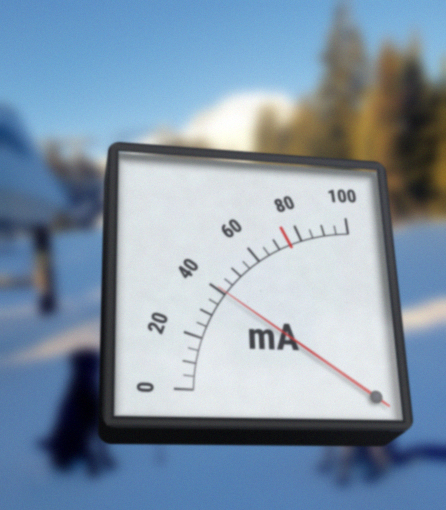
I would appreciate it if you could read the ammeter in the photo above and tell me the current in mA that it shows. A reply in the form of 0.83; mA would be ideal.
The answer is 40; mA
